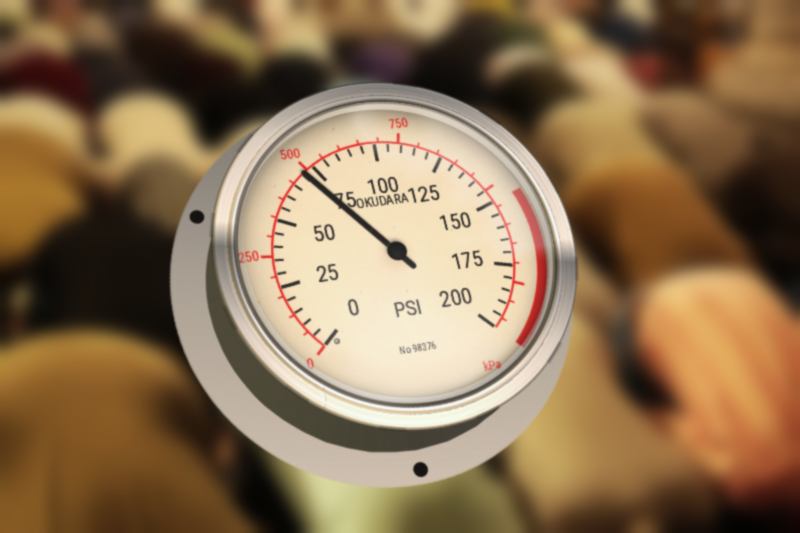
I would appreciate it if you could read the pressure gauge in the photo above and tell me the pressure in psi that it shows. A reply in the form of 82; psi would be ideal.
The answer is 70; psi
